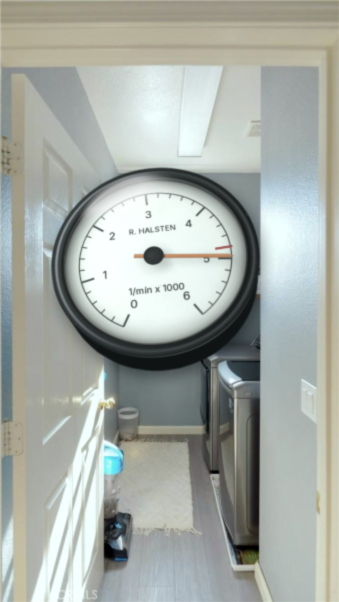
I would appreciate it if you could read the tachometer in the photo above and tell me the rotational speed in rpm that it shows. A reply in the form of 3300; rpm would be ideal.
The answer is 5000; rpm
